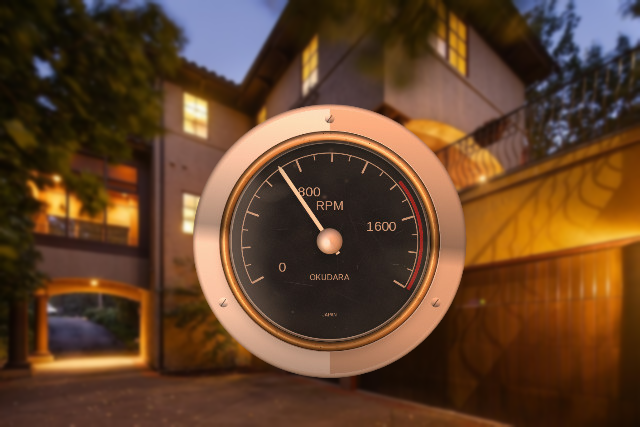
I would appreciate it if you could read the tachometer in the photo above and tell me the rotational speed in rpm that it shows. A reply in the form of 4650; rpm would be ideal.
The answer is 700; rpm
